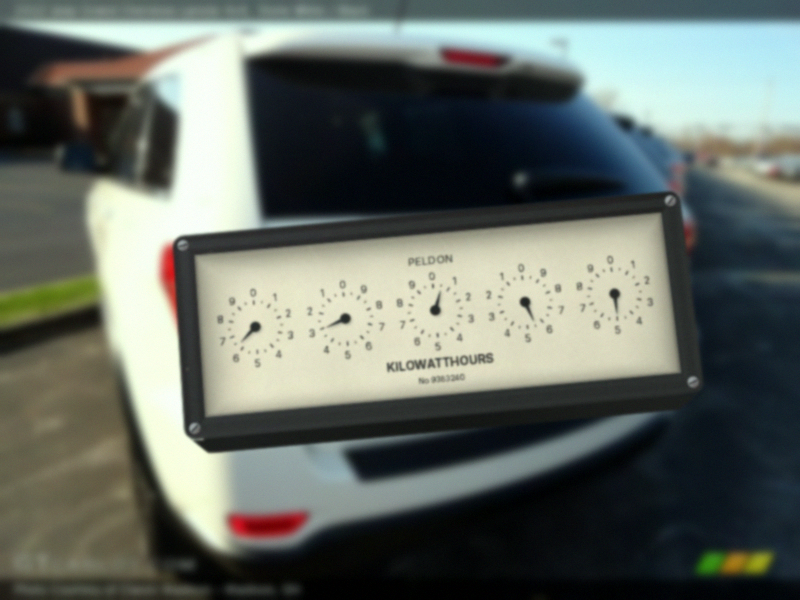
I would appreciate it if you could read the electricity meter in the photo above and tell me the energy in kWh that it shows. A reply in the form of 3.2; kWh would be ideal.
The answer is 63055; kWh
